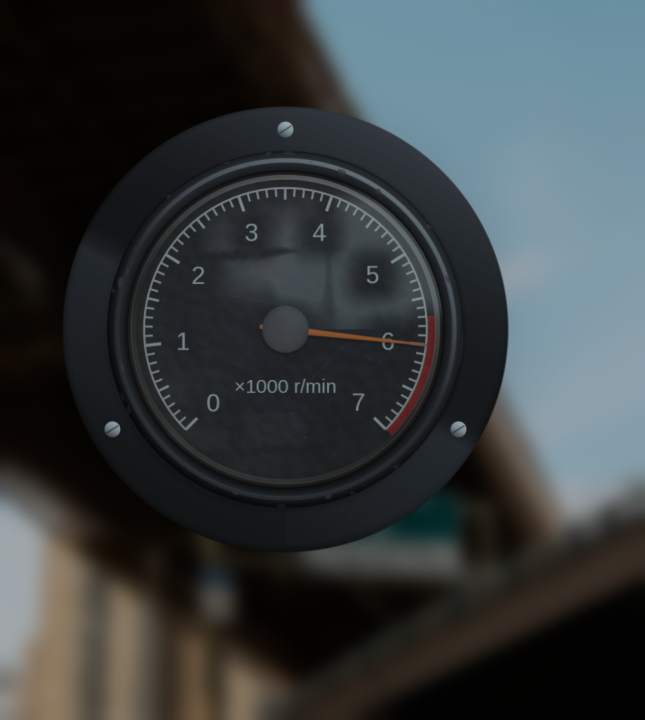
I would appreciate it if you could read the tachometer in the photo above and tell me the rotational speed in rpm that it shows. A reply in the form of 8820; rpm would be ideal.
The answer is 6000; rpm
